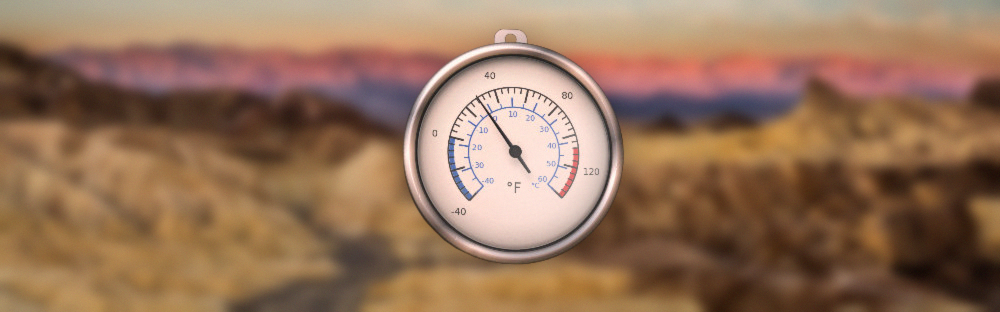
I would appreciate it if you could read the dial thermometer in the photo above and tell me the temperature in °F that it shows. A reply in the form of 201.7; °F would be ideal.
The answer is 28; °F
